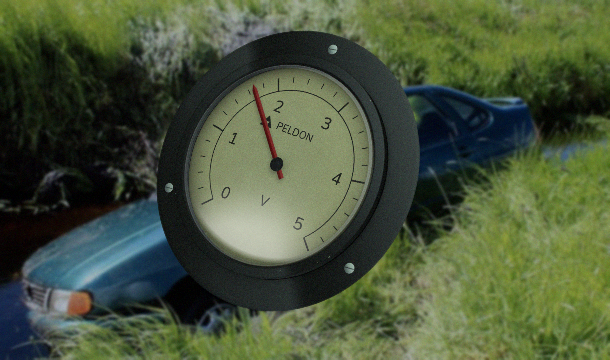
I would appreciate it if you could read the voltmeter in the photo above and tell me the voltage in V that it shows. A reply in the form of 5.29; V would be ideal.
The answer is 1.7; V
